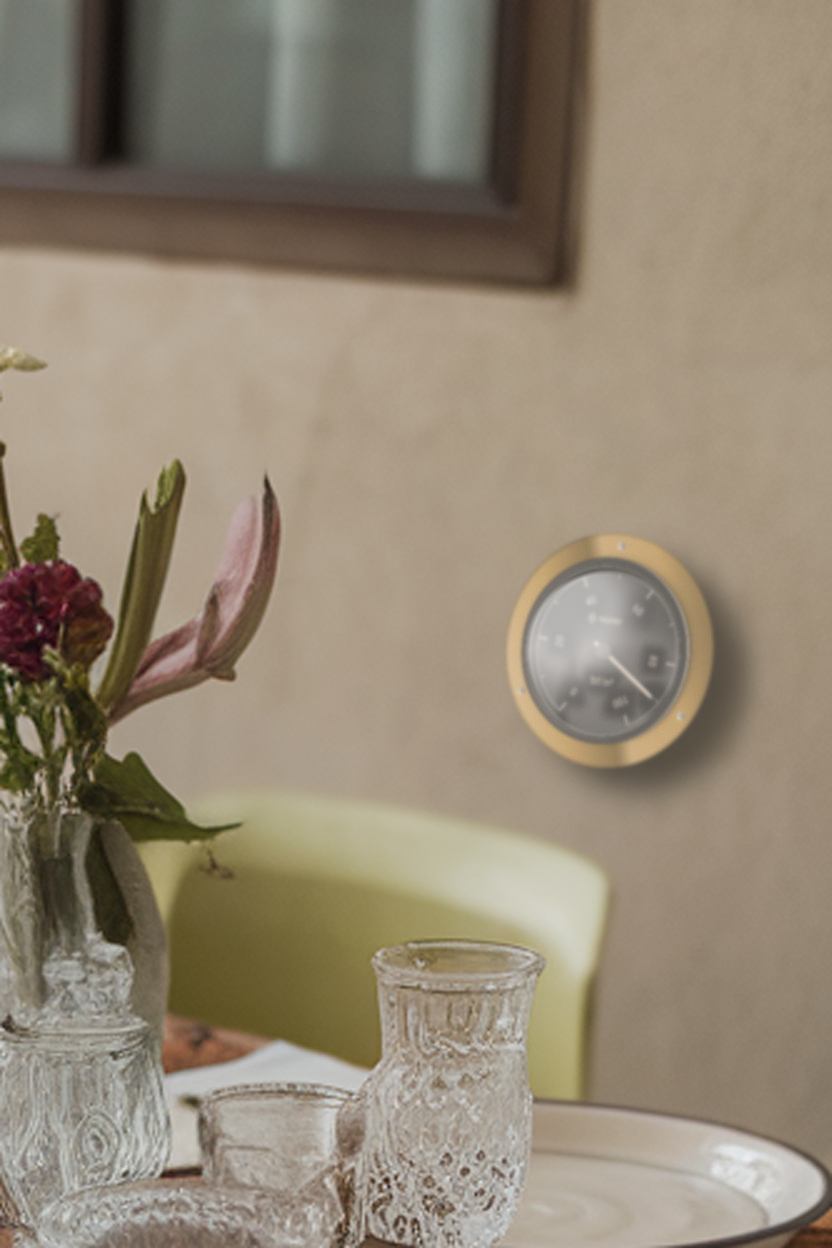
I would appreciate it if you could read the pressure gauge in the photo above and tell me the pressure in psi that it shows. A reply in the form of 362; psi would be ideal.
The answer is 90; psi
